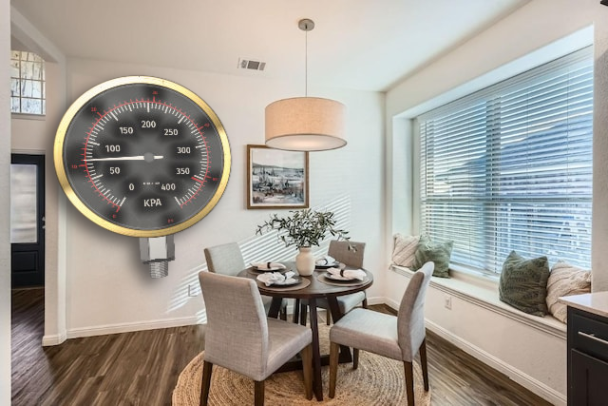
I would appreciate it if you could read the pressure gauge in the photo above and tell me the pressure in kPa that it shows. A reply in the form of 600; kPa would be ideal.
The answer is 75; kPa
